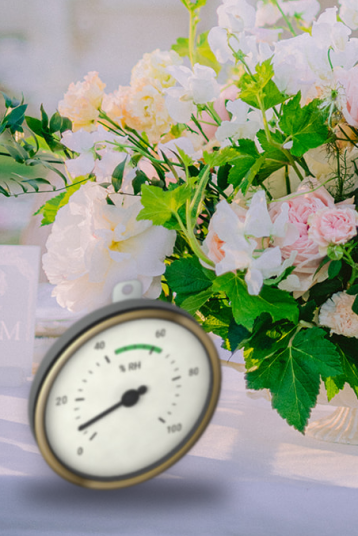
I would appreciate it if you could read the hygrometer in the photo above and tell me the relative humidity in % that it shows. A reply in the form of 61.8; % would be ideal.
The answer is 8; %
